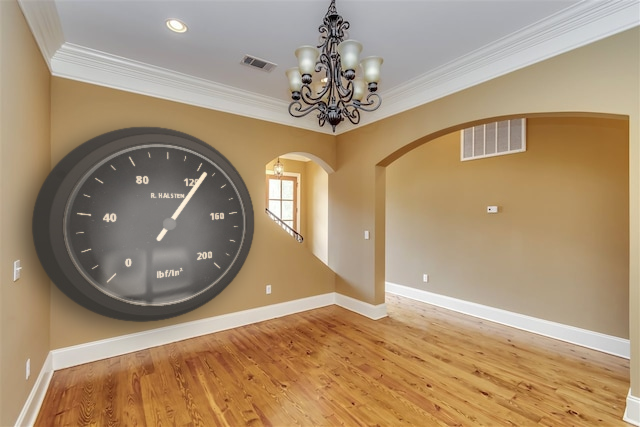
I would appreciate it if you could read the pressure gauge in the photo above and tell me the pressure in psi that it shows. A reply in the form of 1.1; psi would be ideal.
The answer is 125; psi
